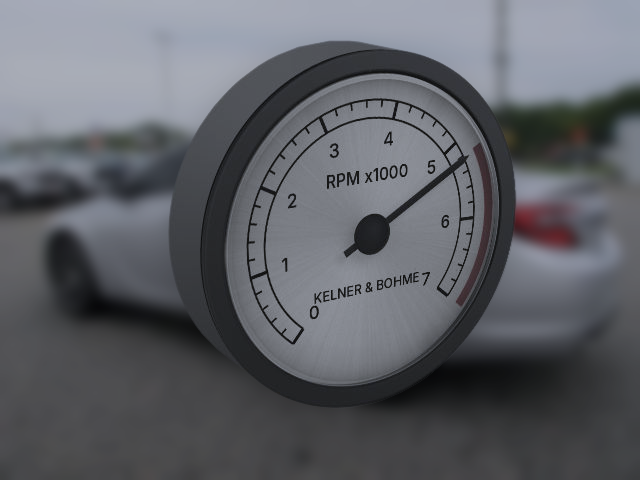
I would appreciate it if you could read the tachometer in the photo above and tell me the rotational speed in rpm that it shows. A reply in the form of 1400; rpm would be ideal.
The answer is 5200; rpm
